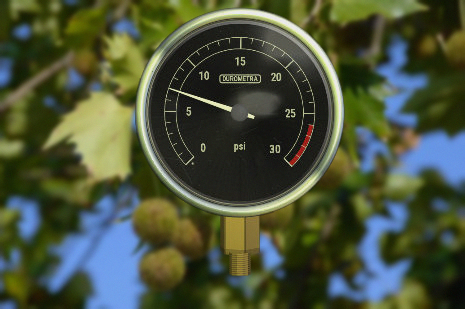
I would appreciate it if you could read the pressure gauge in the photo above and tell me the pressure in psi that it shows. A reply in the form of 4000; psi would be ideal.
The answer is 7; psi
